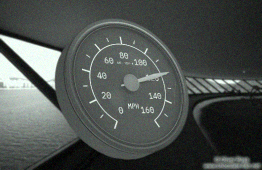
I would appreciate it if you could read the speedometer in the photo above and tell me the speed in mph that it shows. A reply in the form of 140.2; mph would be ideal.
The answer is 120; mph
